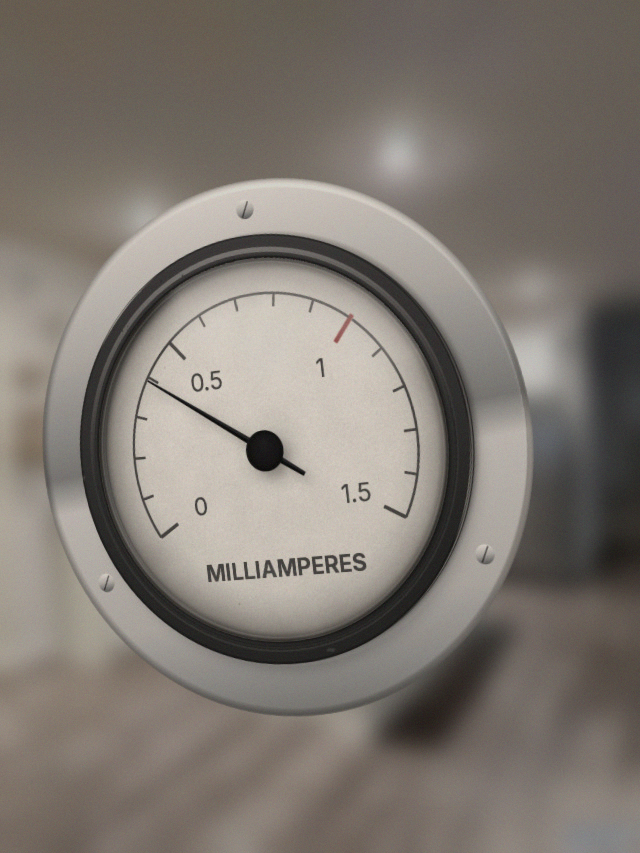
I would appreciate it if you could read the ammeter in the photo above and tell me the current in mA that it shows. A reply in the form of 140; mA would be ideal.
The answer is 0.4; mA
